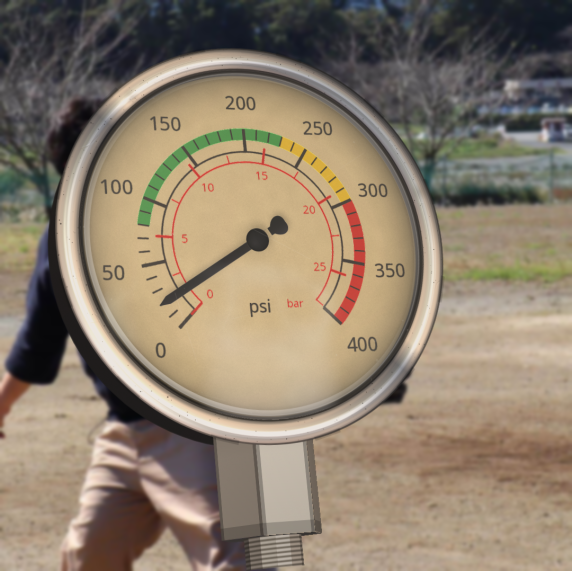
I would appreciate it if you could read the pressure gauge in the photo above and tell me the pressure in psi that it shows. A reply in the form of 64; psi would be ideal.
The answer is 20; psi
